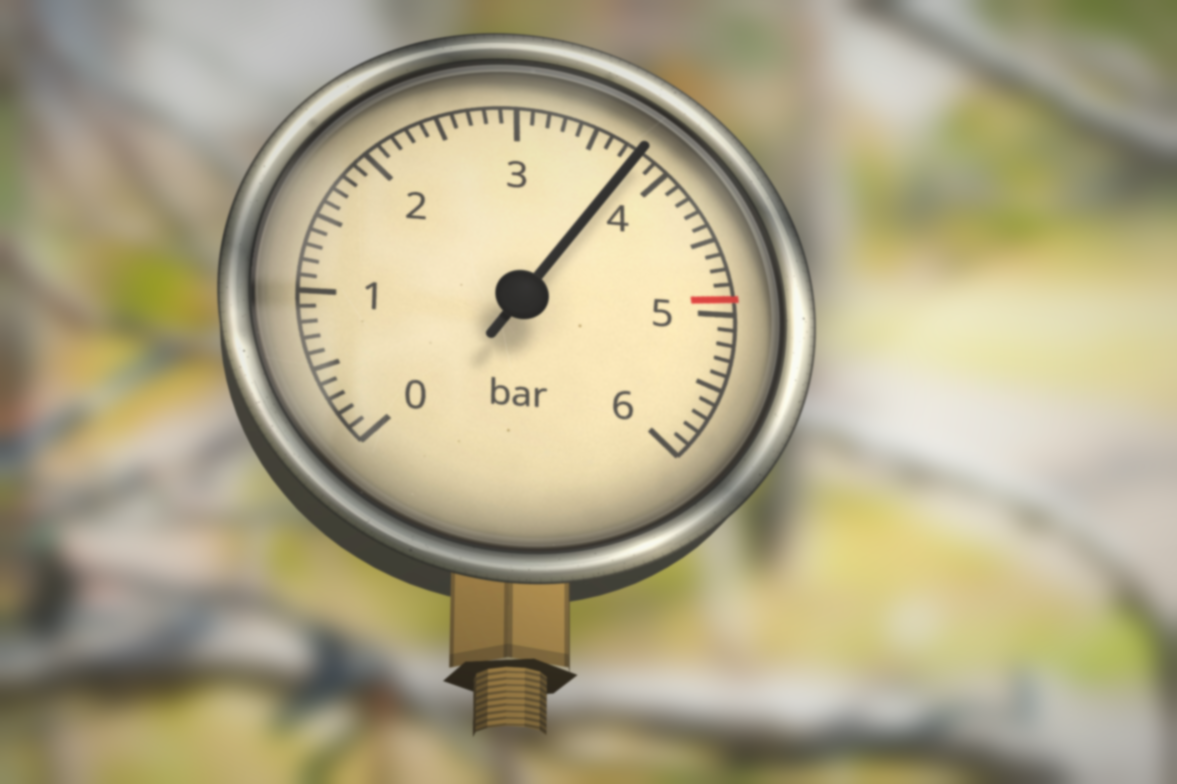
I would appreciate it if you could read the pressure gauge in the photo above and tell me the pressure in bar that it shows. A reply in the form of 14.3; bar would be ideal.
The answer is 3.8; bar
